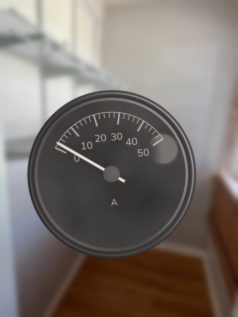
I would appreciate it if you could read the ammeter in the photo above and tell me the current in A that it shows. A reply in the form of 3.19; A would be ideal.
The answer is 2; A
